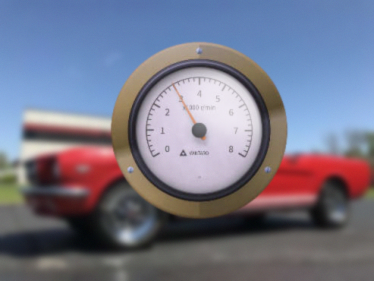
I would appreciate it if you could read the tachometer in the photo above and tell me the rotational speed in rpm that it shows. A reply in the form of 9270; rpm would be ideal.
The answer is 3000; rpm
